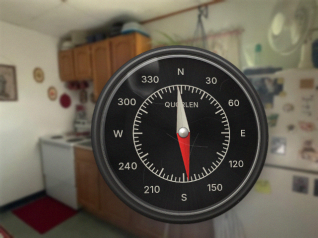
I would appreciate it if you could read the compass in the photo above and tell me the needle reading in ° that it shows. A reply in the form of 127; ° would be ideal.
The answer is 175; °
